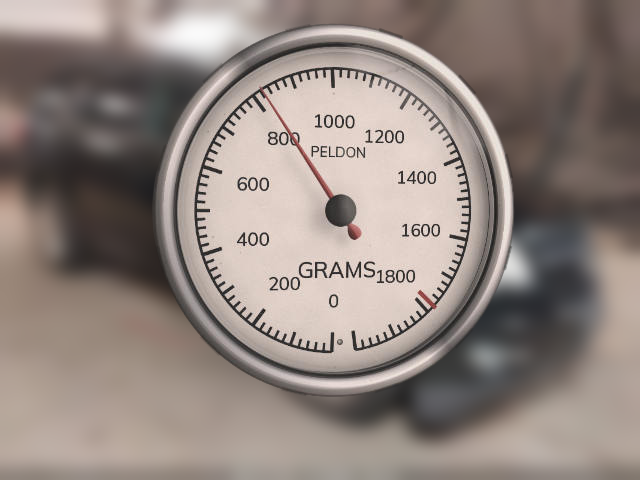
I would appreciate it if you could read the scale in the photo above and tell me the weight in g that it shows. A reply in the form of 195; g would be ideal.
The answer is 820; g
